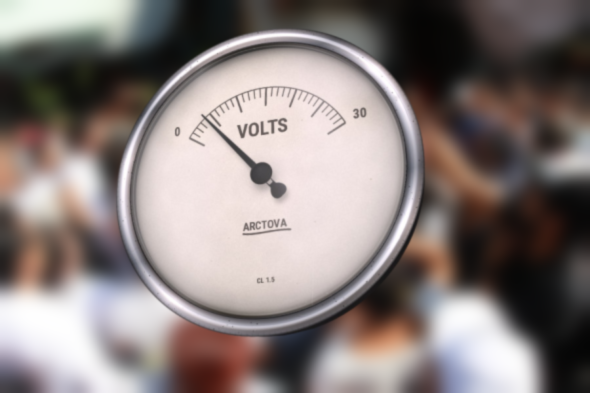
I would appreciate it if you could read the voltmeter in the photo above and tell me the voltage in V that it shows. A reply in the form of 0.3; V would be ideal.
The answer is 4; V
